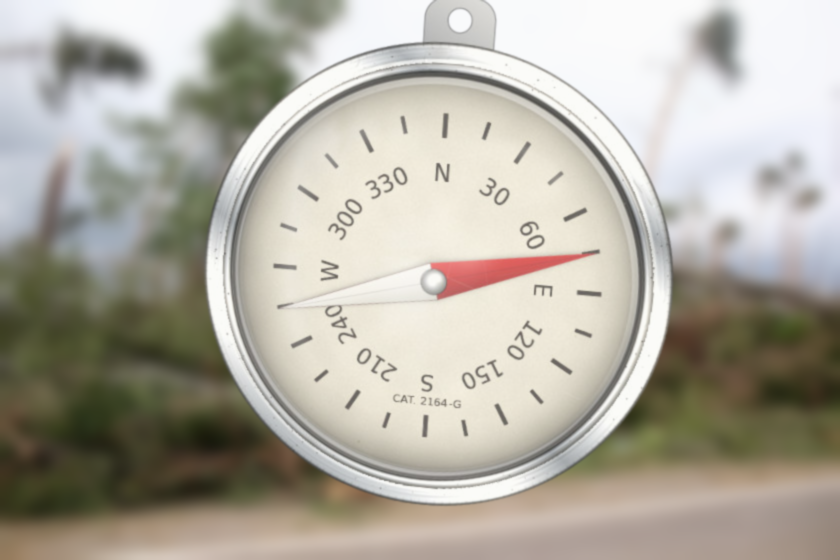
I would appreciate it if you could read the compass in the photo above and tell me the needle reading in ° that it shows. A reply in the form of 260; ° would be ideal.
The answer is 75; °
